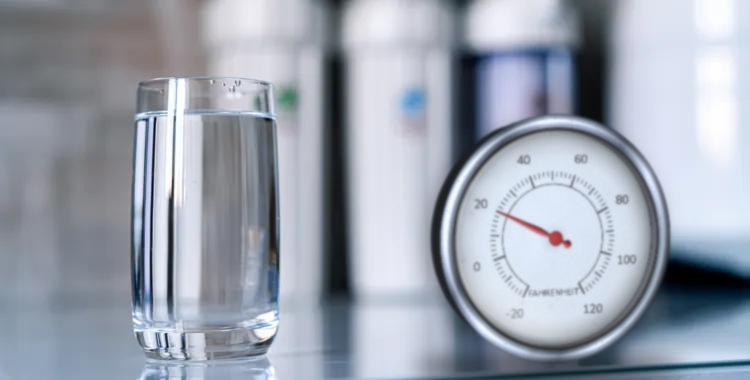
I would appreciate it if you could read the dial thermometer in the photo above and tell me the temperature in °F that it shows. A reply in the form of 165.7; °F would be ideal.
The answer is 20; °F
